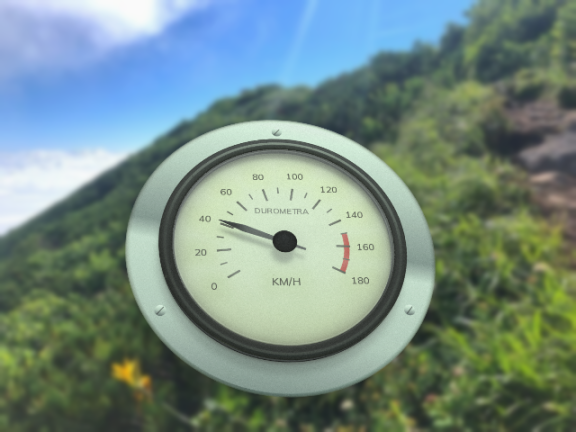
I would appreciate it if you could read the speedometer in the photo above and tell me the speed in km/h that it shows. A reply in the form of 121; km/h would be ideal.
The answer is 40; km/h
